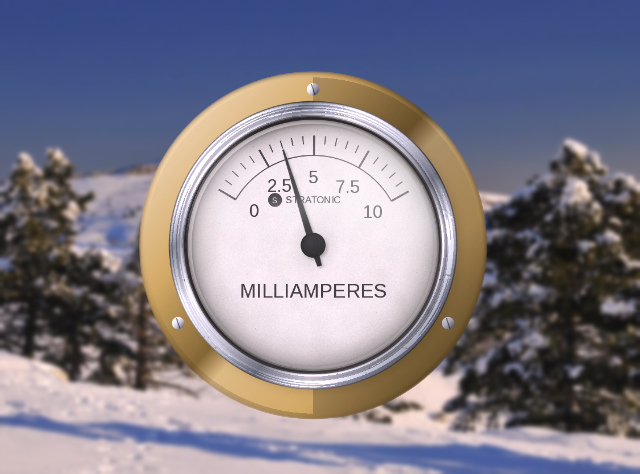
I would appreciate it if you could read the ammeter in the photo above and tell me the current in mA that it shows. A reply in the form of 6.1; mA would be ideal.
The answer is 3.5; mA
